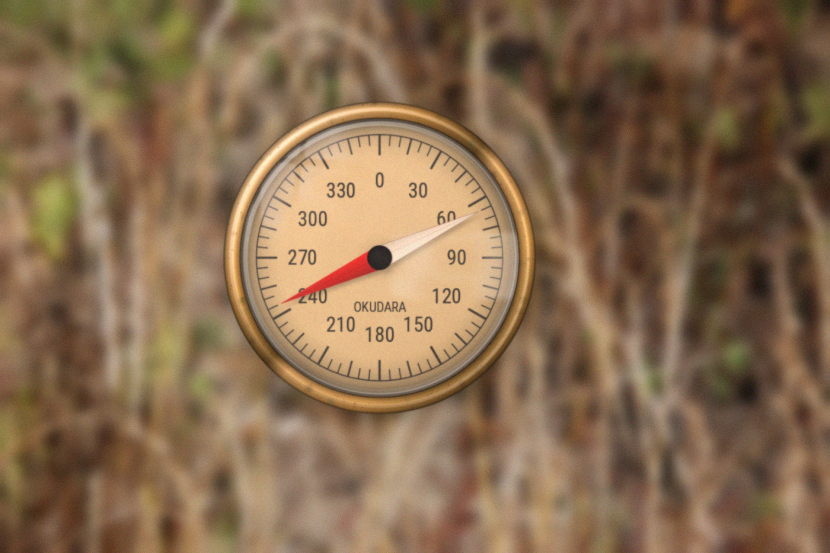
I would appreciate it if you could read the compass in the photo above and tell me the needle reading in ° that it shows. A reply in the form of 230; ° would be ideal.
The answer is 245; °
